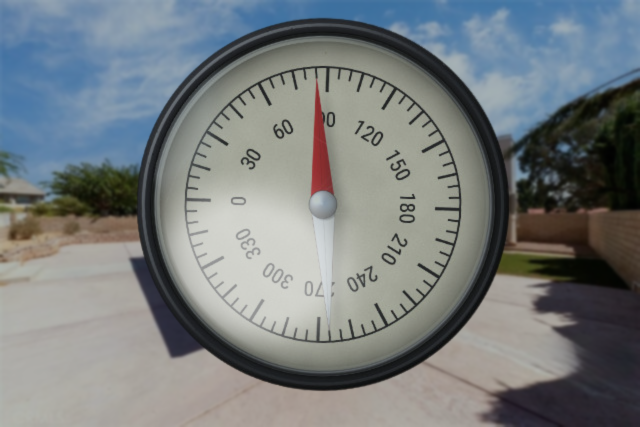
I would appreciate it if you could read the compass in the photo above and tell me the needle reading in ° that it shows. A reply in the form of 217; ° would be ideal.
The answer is 85; °
